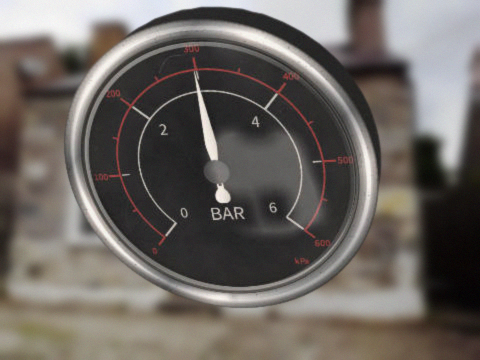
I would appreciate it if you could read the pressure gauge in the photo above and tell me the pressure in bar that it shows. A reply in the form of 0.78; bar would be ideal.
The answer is 3; bar
